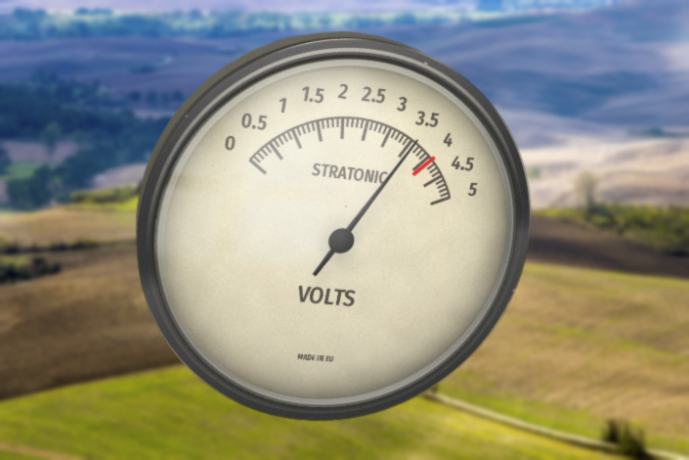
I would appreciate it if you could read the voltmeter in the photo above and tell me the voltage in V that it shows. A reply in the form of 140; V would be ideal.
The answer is 3.5; V
